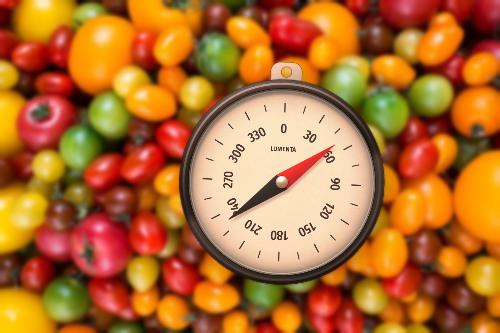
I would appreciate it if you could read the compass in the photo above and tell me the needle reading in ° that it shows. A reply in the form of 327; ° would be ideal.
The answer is 52.5; °
